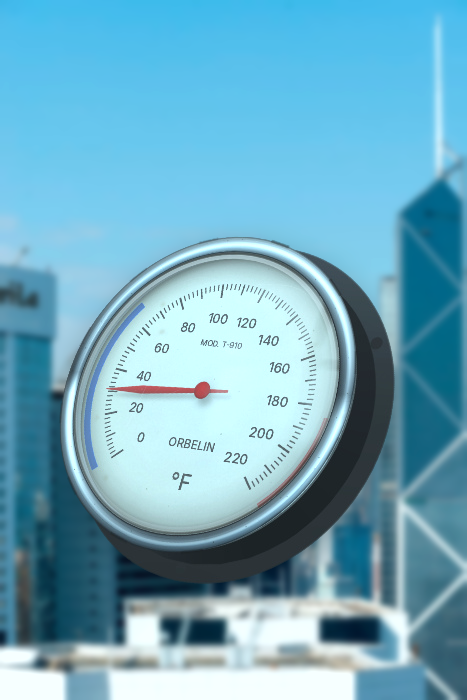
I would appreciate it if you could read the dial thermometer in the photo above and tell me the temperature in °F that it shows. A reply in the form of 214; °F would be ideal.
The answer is 30; °F
